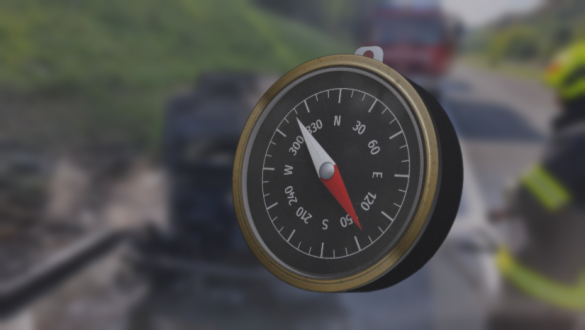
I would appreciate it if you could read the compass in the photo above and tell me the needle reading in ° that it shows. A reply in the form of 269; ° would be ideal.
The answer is 140; °
